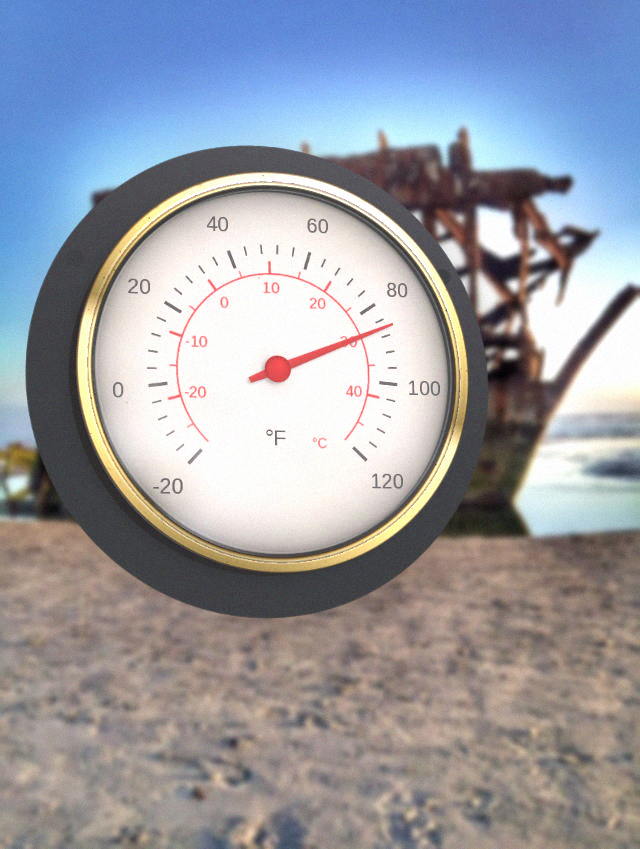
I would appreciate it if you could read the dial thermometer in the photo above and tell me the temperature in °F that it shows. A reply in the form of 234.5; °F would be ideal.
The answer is 86; °F
